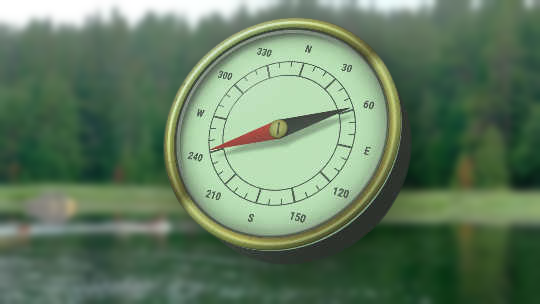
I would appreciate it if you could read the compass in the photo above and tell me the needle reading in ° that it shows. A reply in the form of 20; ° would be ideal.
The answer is 240; °
